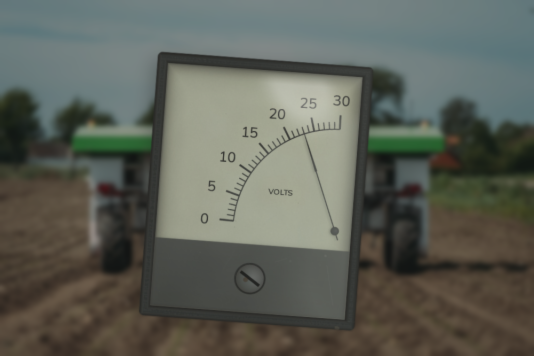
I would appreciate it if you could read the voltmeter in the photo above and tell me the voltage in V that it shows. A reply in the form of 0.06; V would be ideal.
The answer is 23; V
